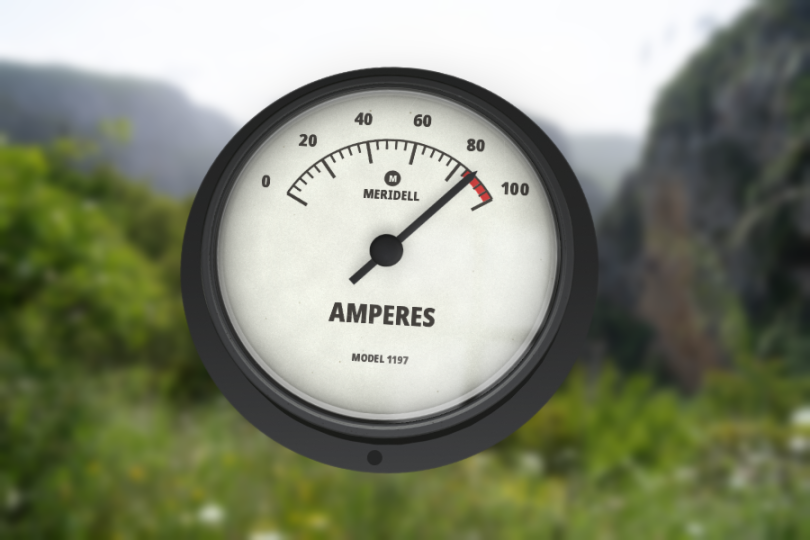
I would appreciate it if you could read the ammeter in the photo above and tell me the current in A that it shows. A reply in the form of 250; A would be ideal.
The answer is 88; A
